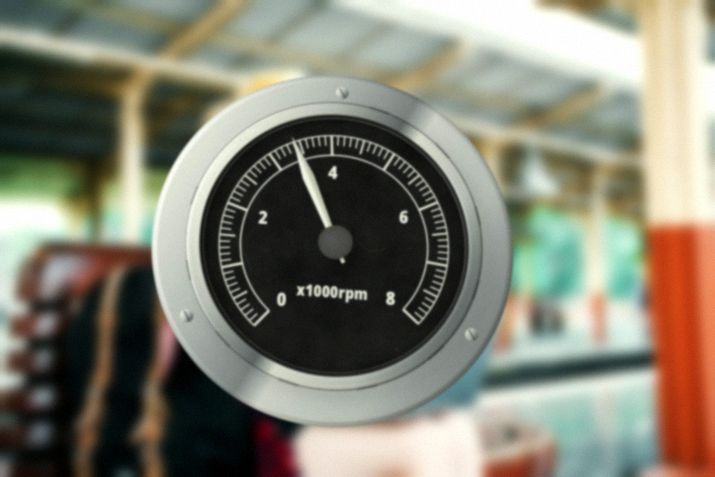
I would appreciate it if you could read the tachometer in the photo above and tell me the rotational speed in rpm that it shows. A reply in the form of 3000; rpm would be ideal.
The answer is 3400; rpm
